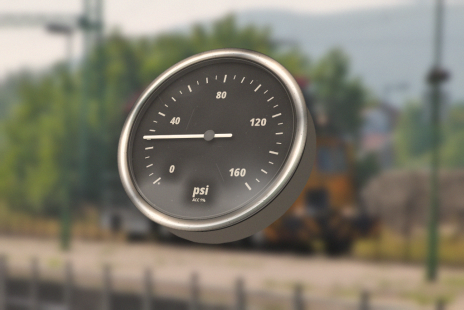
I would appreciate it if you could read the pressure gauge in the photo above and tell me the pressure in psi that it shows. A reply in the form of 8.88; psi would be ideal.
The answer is 25; psi
